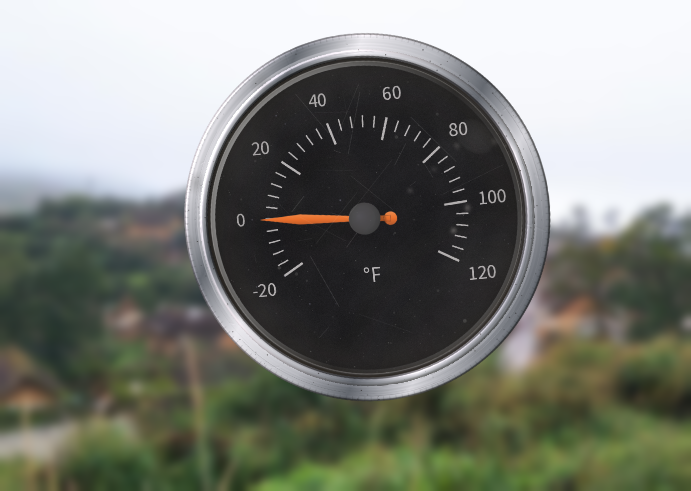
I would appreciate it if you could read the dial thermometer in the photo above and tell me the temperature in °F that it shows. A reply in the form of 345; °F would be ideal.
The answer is 0; °F
